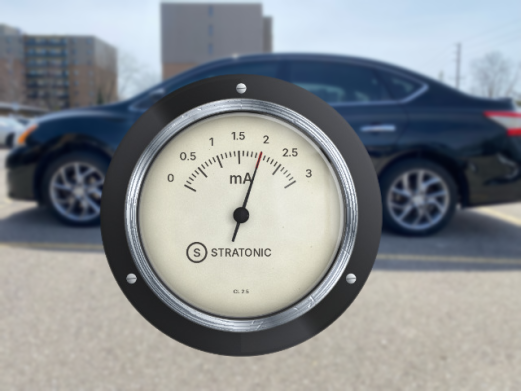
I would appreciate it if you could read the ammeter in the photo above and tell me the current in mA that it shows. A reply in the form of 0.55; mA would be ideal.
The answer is 2; mA
